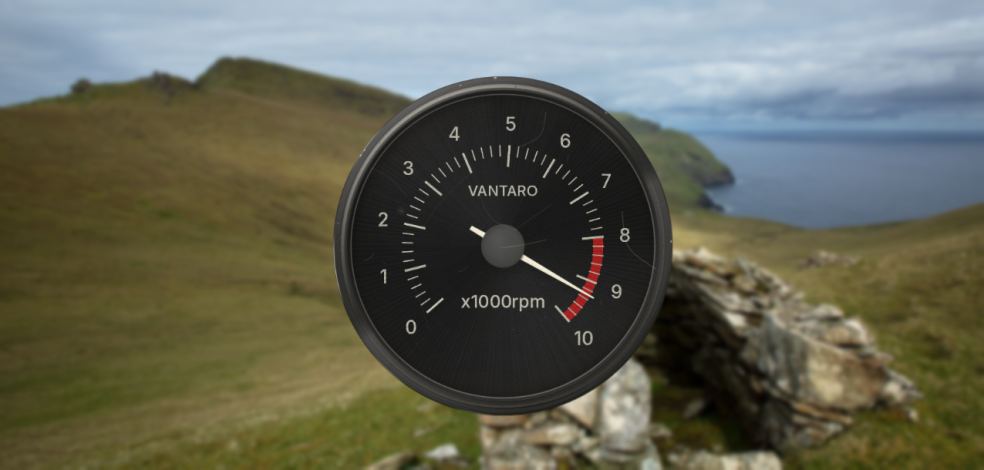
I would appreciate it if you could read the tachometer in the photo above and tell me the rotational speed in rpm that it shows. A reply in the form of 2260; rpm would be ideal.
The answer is 9300; rpm
